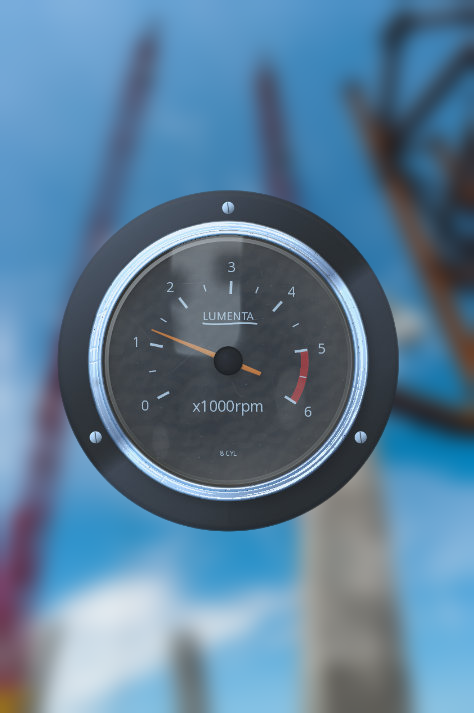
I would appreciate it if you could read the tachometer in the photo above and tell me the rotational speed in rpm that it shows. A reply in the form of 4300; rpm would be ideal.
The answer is 1250; rpm
